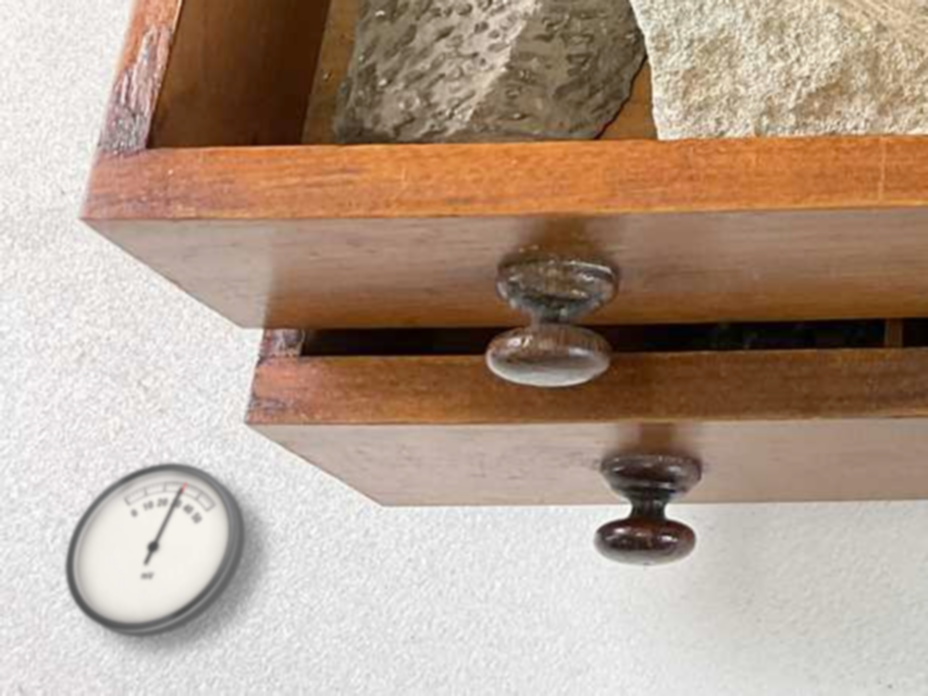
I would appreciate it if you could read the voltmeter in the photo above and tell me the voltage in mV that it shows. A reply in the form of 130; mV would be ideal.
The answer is 30; mV
